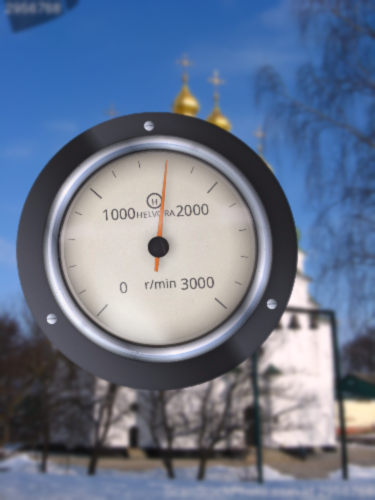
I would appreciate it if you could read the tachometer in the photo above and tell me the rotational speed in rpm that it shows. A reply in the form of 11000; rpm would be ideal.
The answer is 1600; rpm
